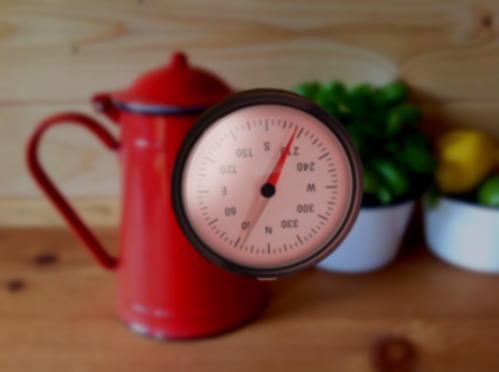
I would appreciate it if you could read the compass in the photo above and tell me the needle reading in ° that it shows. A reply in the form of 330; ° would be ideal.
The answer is 205; °
